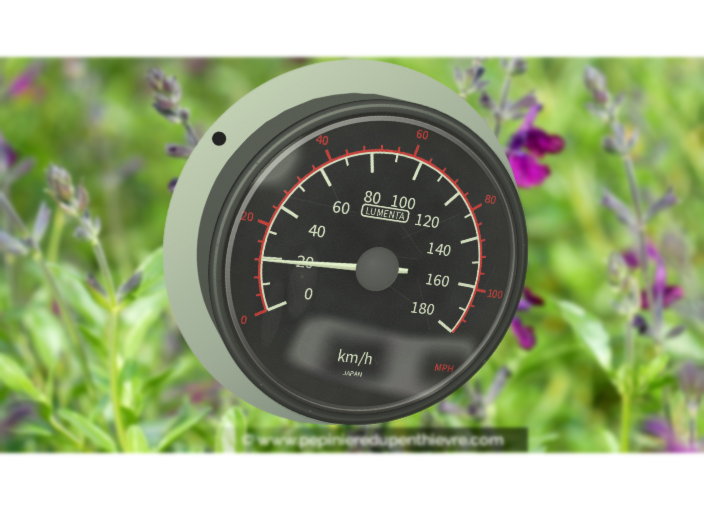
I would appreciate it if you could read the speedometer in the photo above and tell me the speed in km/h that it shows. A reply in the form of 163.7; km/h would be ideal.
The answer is 20; km/h
